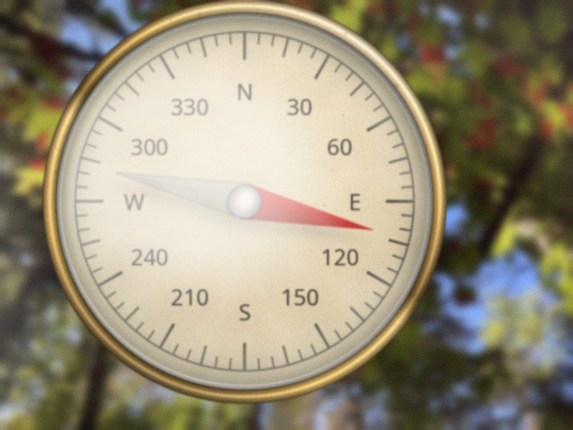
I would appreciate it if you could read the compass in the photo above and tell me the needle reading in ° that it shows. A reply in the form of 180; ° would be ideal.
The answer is 102.5; °
